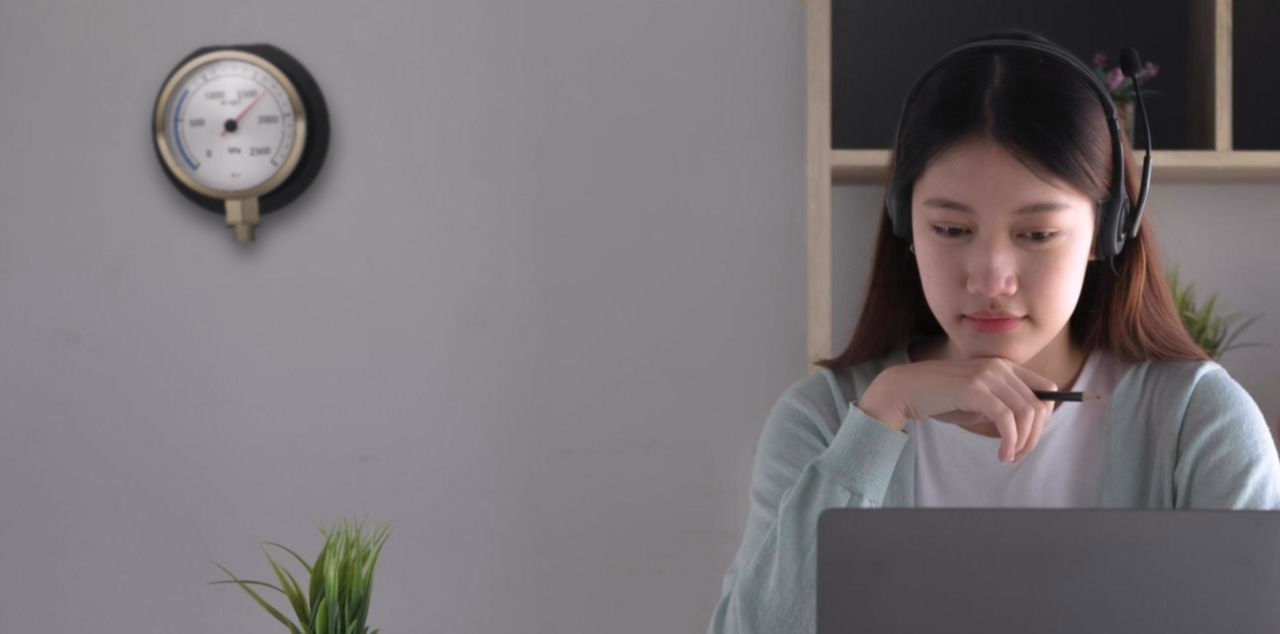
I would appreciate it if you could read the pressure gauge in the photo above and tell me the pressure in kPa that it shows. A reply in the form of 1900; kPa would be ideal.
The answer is 1700; kPa
